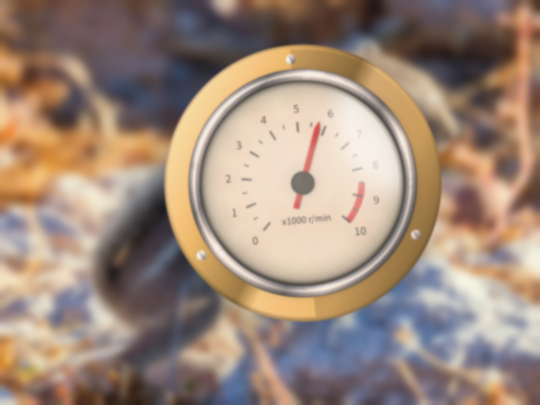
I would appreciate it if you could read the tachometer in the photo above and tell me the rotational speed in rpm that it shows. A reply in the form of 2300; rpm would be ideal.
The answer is 5750; rpm
